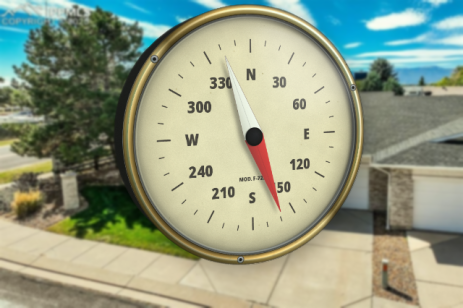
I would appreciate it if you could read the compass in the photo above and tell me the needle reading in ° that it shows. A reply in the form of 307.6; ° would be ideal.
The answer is 160; °
